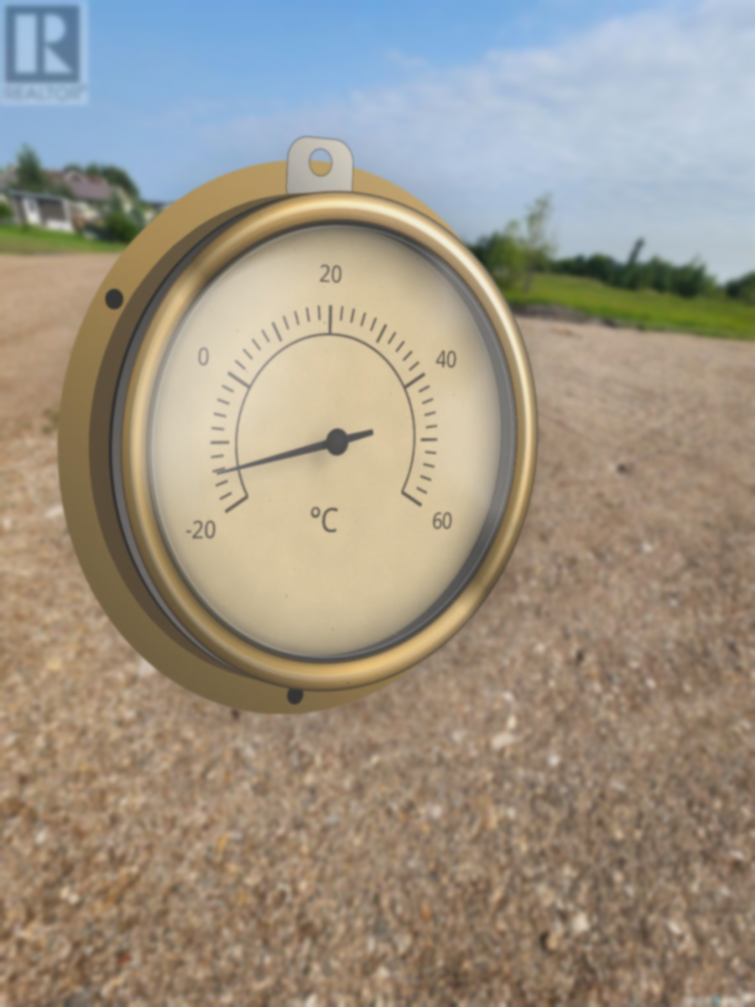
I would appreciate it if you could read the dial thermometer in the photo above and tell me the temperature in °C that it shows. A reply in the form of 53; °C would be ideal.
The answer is -14; °C
